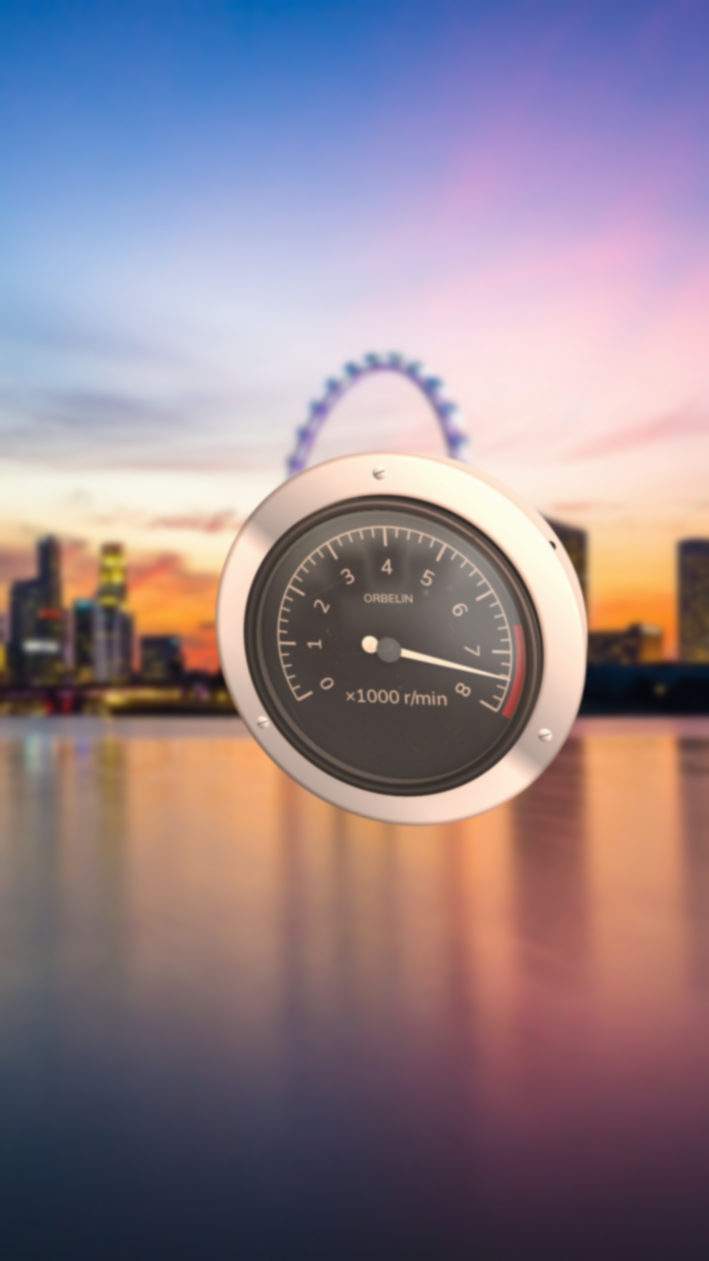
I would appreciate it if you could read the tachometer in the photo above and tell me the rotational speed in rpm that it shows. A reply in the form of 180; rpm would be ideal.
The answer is 7400; rpm
